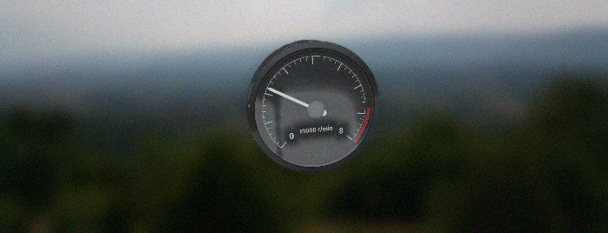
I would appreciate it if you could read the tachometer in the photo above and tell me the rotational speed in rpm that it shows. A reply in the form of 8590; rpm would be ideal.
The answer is 2200; rpm
